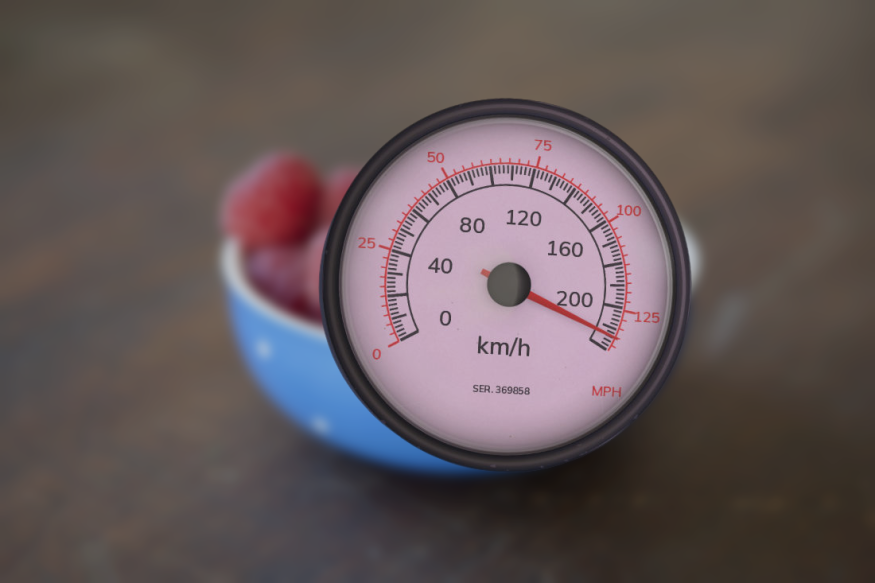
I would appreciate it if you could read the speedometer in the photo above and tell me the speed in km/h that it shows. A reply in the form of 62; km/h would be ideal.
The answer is 214; km/h
